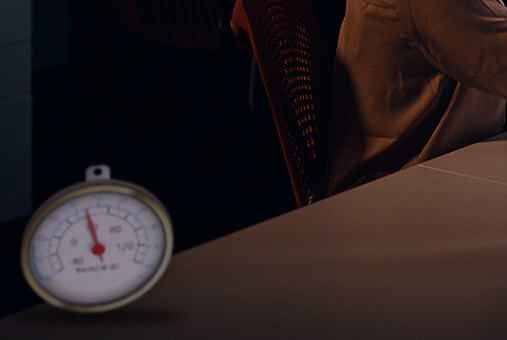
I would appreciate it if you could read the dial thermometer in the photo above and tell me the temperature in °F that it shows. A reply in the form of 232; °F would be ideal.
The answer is 40; °F
